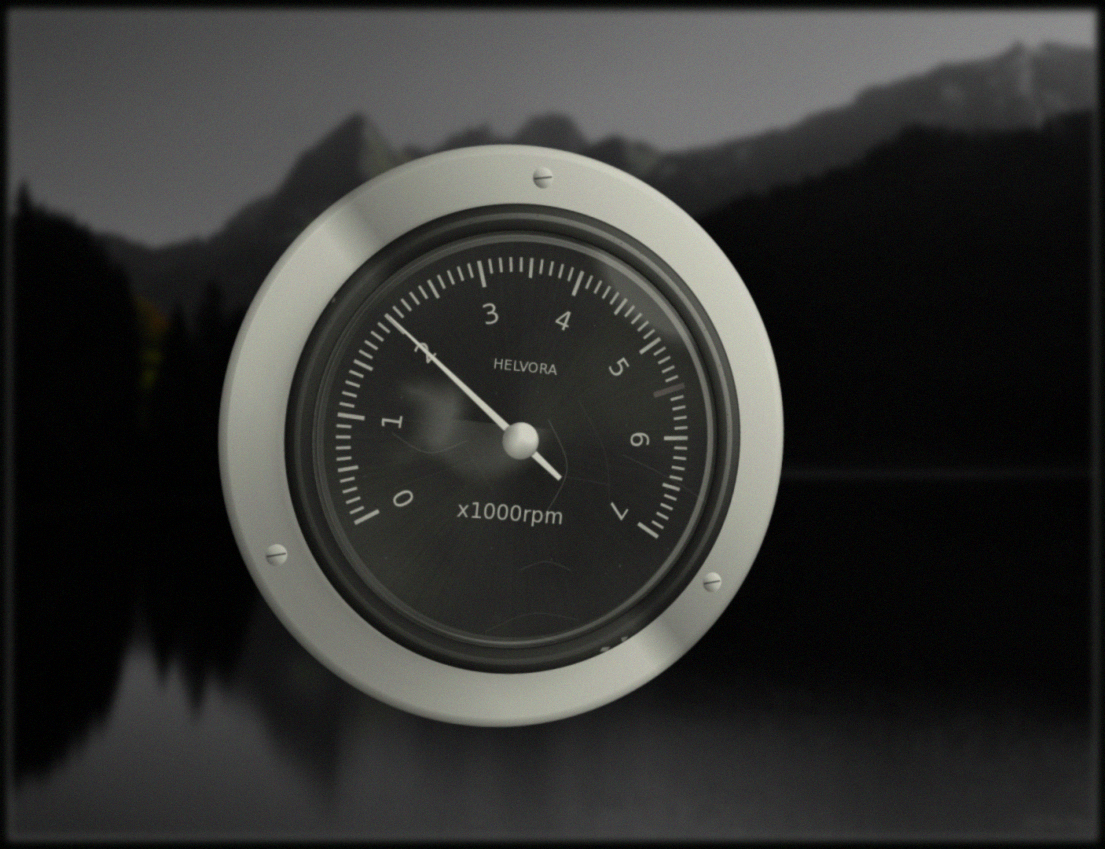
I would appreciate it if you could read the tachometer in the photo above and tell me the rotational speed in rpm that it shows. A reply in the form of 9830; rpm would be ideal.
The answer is 2000; rpm
